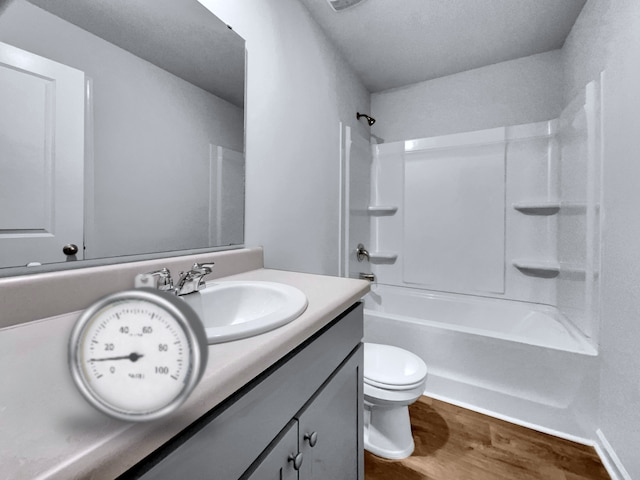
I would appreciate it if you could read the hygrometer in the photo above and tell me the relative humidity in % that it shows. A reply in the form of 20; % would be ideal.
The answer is 10; %
